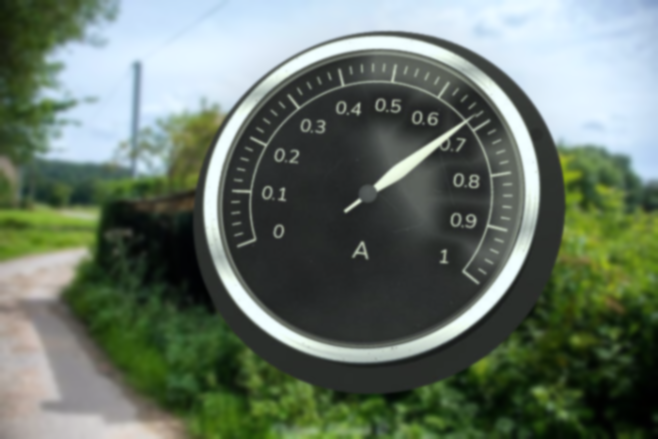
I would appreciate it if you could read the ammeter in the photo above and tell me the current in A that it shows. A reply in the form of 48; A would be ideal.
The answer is 0.68; A
